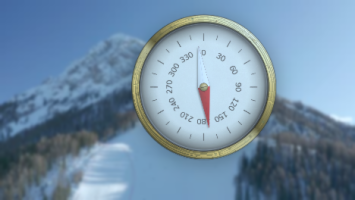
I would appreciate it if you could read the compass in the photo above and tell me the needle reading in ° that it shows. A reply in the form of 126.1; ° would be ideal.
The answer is 172.5; °
